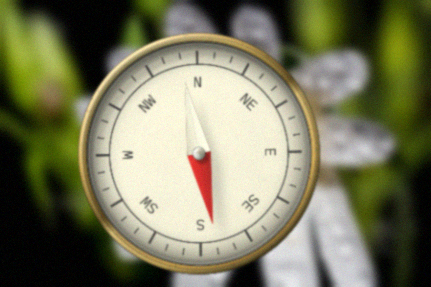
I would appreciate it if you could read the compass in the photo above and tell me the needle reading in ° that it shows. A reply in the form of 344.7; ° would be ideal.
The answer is 170; °
